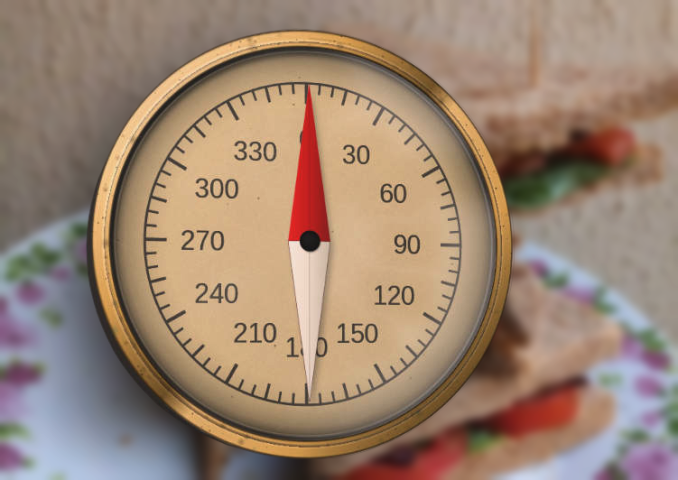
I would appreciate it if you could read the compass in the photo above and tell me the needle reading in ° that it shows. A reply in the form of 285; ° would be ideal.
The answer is 0; °
